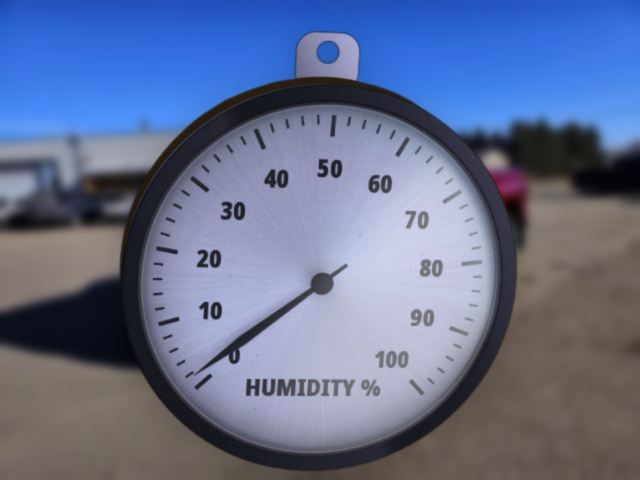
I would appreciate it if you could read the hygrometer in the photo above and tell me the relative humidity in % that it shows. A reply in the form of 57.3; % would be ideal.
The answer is 2; %
